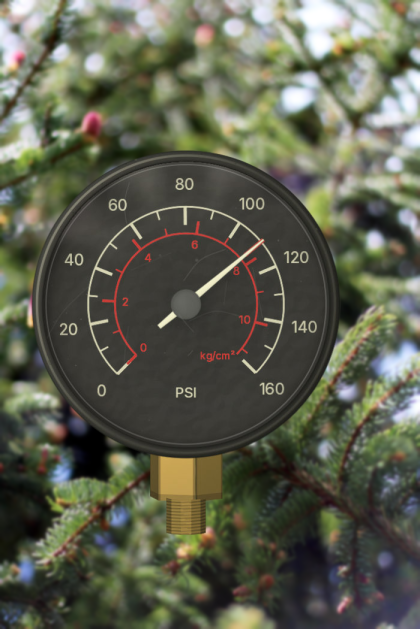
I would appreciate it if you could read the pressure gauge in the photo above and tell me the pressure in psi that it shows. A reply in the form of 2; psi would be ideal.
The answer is 110; psi
